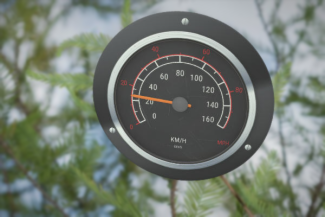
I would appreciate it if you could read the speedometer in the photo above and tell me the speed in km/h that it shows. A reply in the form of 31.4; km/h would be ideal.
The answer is 25; km/h
